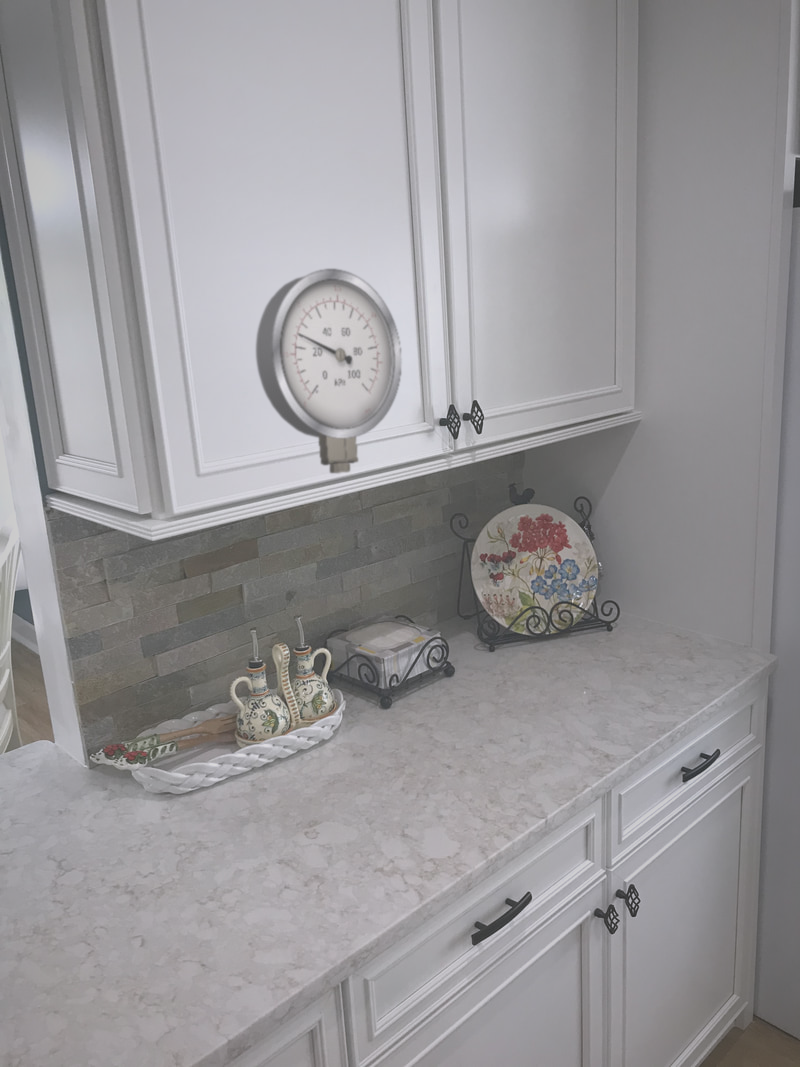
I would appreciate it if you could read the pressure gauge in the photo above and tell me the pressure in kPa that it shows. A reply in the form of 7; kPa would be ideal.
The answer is 25; kPa
